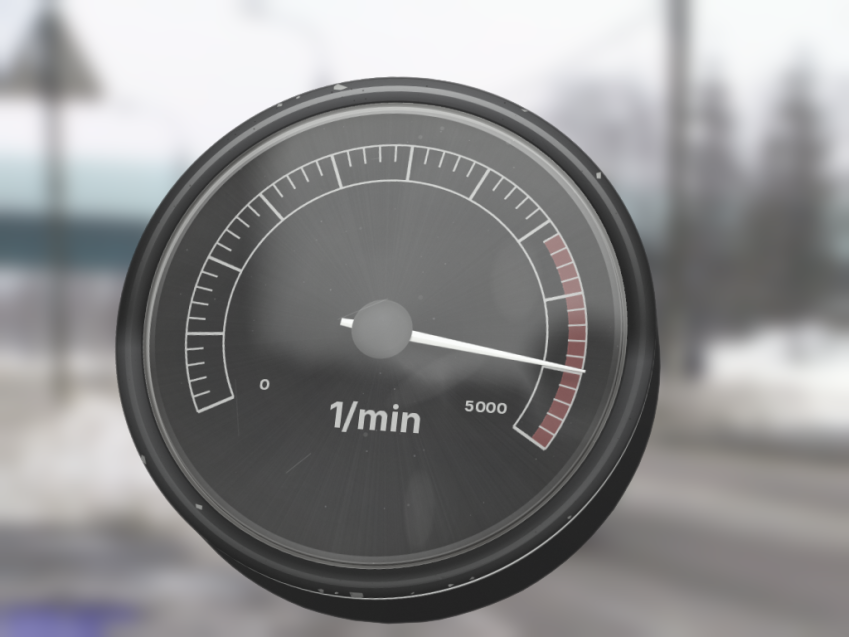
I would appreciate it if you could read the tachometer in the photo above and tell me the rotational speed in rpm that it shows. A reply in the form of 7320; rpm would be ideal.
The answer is 4500; rpm
